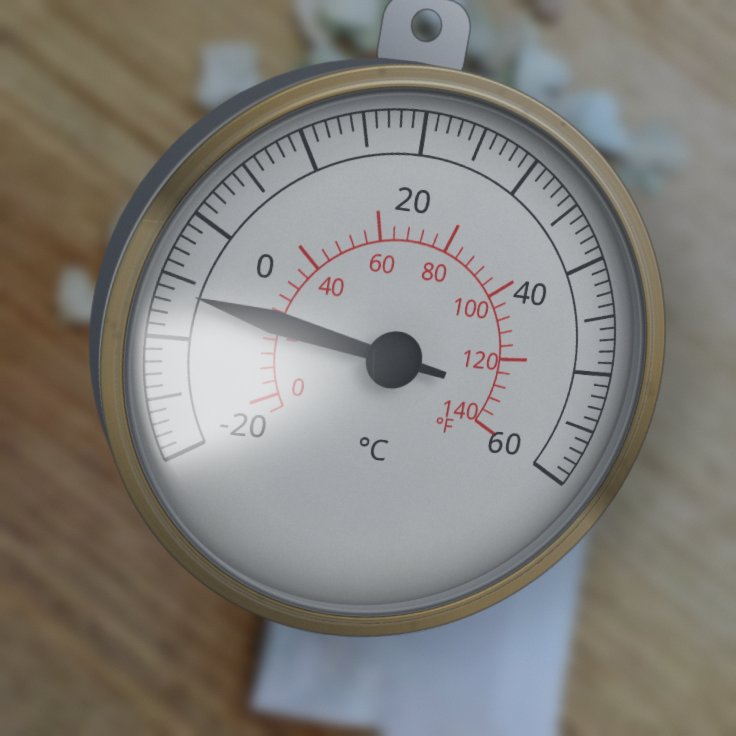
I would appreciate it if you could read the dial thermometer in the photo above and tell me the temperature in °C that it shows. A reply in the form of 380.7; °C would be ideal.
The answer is -6; °C
